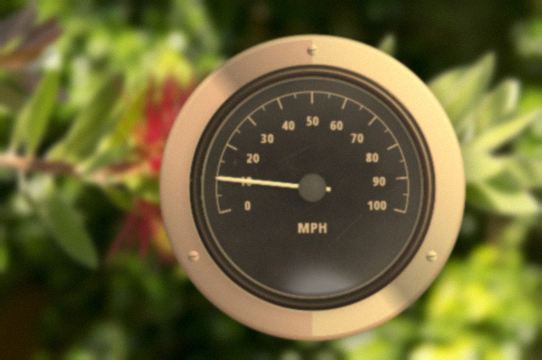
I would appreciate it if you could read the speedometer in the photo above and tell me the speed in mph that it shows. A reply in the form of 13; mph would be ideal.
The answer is 10; mph
